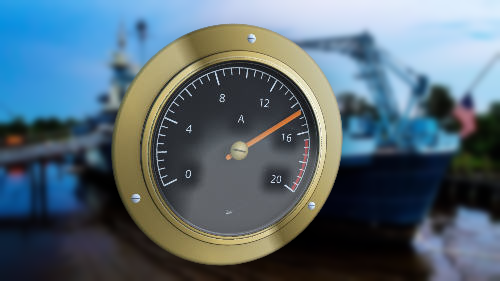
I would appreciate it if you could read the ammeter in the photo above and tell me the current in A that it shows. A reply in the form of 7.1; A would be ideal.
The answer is 14.5; A
